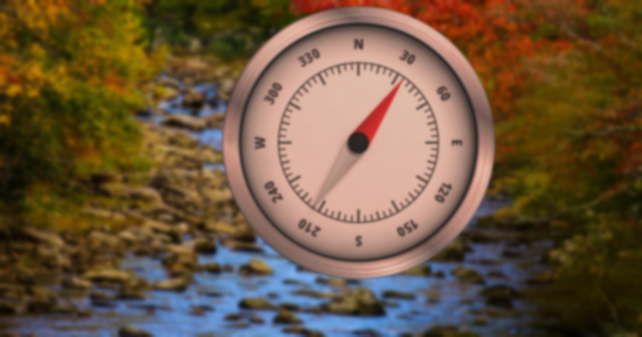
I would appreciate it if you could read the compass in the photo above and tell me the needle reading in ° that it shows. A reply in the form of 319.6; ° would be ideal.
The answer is 35; °
